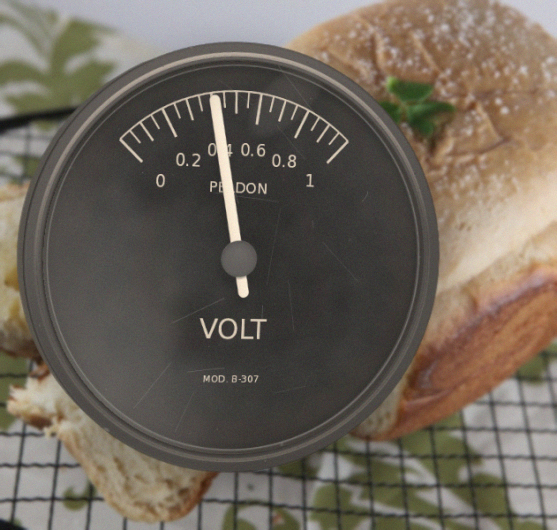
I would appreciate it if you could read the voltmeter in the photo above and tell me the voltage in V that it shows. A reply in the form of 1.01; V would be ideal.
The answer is 0.4; V
